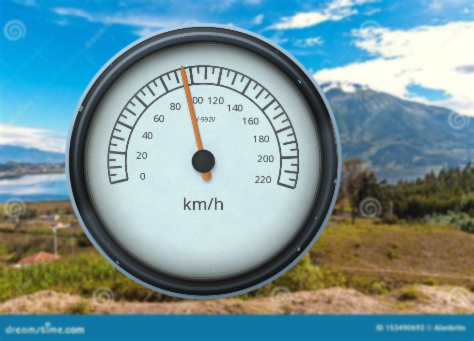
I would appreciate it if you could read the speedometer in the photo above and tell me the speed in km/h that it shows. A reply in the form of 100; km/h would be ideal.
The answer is 95; km/h
